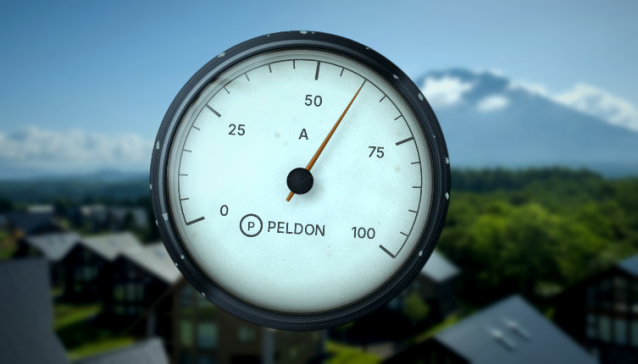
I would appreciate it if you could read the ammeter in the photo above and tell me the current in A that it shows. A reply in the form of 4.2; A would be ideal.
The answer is 60; A
